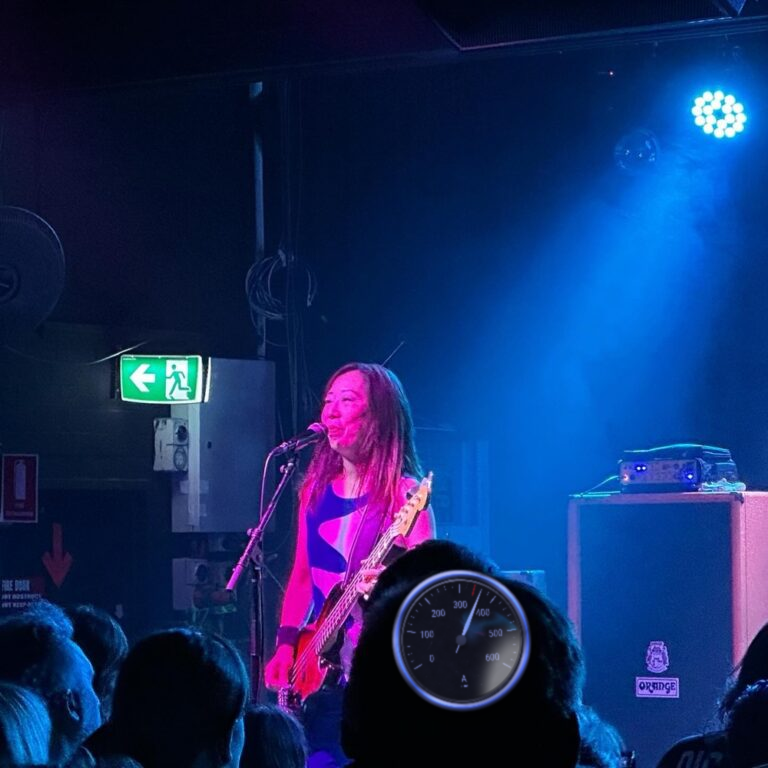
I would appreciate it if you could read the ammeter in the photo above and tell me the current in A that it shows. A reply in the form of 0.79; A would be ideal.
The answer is 360; A
